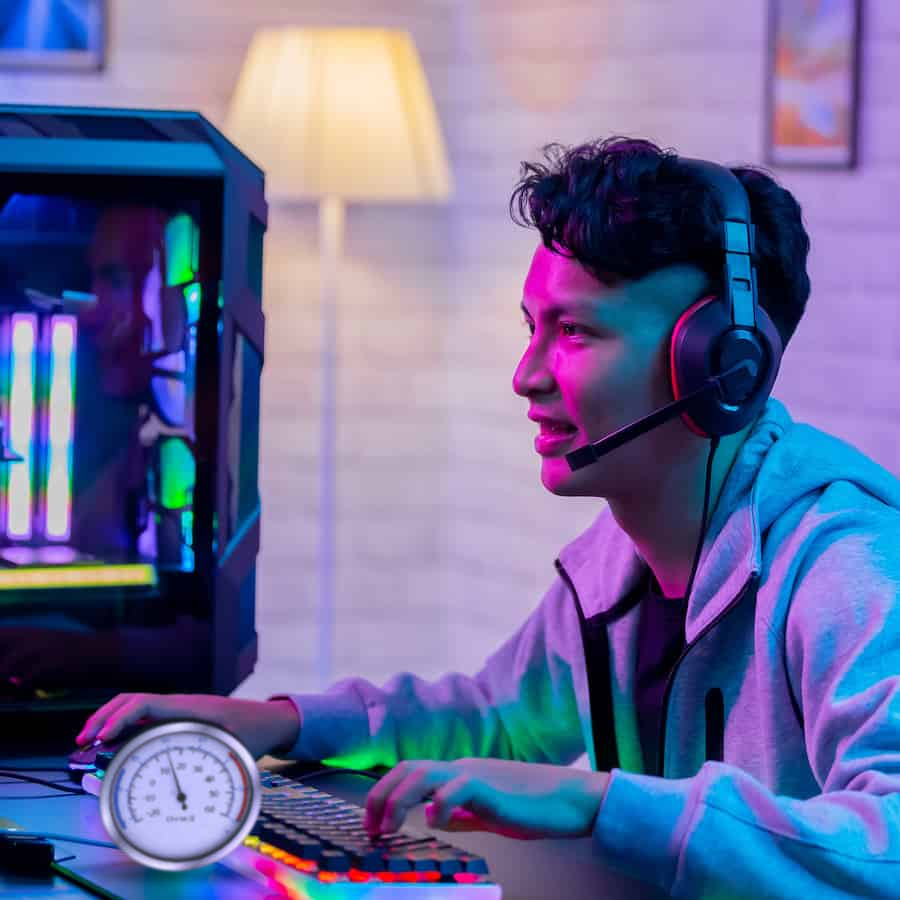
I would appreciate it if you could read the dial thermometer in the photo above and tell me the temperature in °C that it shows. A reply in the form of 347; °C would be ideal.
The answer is 15; °C
